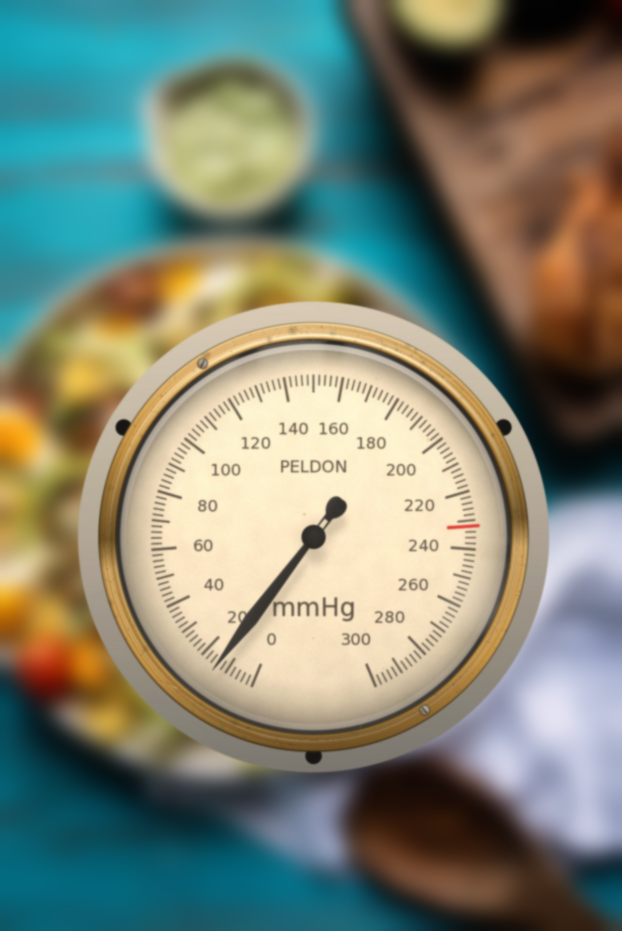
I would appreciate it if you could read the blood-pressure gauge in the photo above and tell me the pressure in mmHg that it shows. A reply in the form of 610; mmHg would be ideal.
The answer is 14; mmHg
